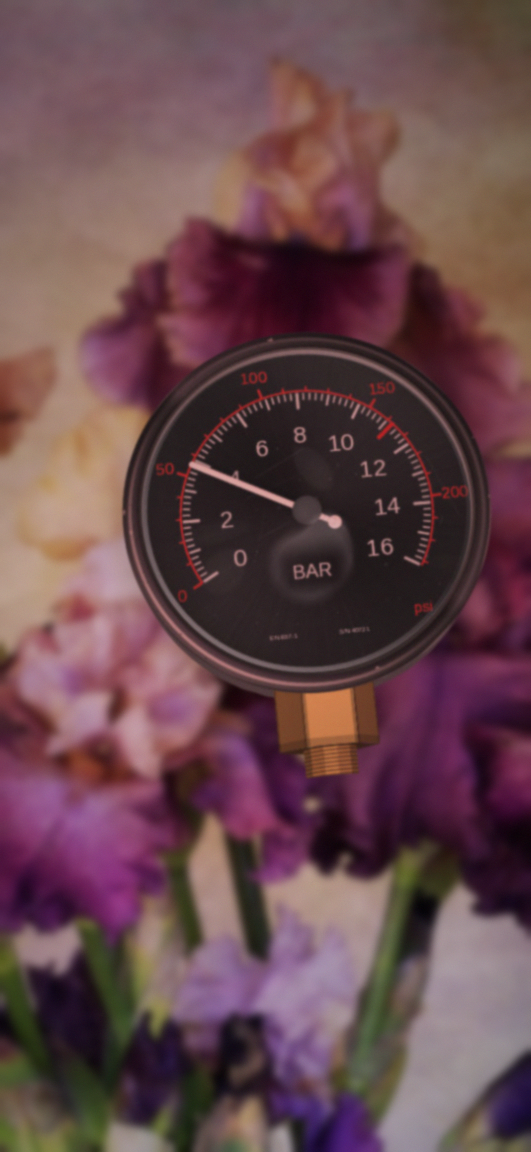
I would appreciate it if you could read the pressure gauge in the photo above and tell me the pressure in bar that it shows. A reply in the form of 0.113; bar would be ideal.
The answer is 3.8; bar
